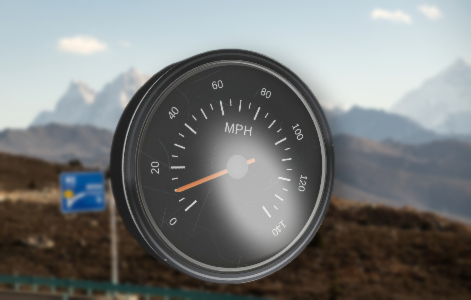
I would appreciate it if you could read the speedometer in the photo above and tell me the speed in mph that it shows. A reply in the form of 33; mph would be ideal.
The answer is 10; mph
